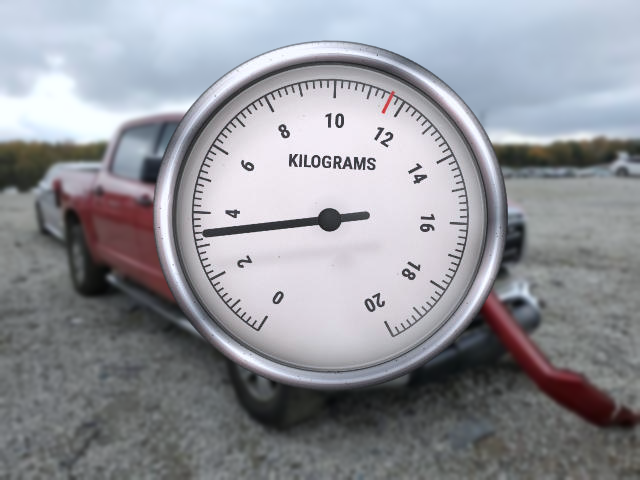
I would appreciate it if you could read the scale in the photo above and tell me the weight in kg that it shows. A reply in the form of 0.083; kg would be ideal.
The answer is 3.4; kg
